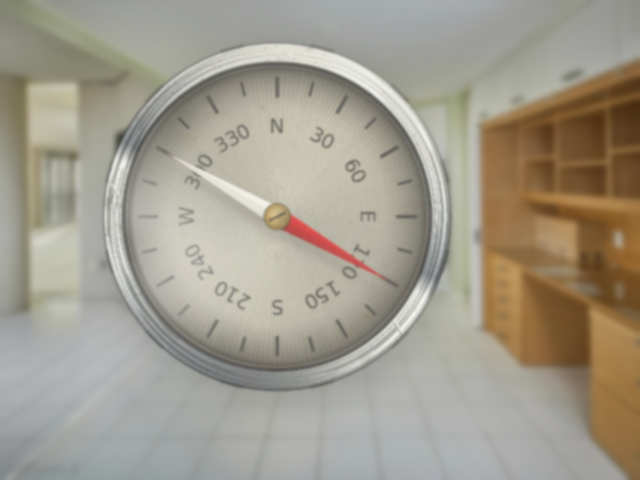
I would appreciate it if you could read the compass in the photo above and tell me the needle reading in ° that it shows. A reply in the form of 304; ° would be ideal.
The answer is 120; °
